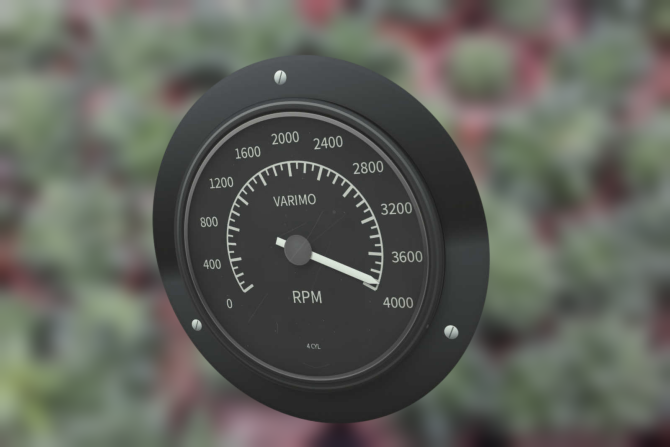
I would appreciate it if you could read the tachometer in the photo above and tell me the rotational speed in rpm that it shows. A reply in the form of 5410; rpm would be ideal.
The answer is 3900; rpm
